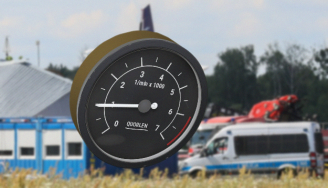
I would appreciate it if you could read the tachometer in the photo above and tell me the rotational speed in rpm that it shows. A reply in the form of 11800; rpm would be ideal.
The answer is 1000; rpm
